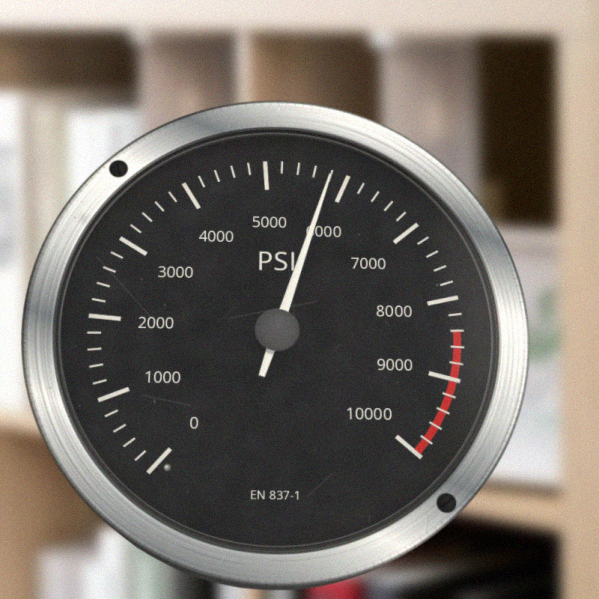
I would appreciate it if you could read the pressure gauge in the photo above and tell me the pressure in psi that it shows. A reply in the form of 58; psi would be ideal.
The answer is 5800; psi
